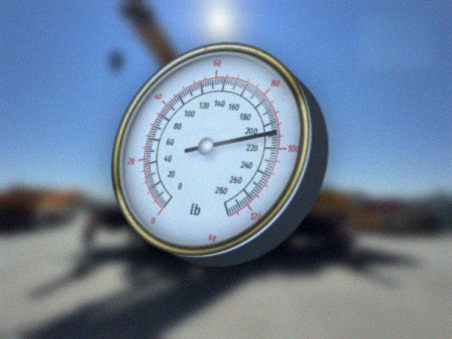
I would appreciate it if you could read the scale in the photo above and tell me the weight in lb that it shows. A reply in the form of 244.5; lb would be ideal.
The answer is 210; lb
